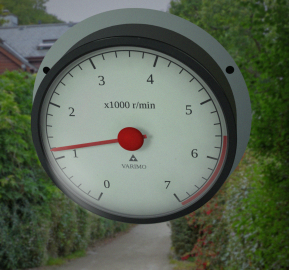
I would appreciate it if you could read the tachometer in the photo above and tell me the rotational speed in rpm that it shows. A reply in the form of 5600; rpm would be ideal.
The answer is 1200; rpm
